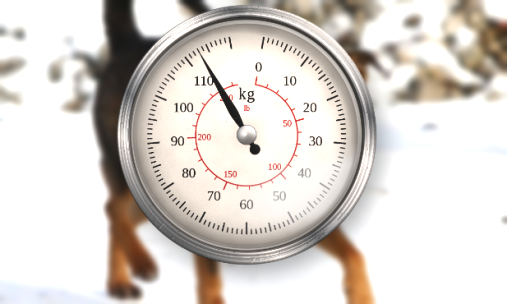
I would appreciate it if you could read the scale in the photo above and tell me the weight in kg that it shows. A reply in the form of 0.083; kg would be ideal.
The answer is 113; kg
